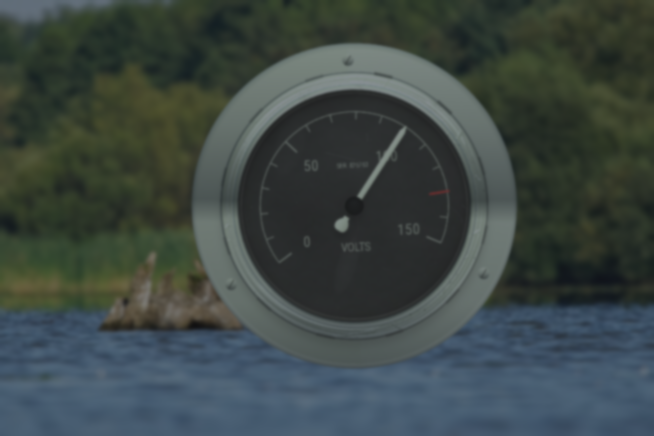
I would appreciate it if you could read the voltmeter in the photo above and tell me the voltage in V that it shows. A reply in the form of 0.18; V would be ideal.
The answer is 100; V
